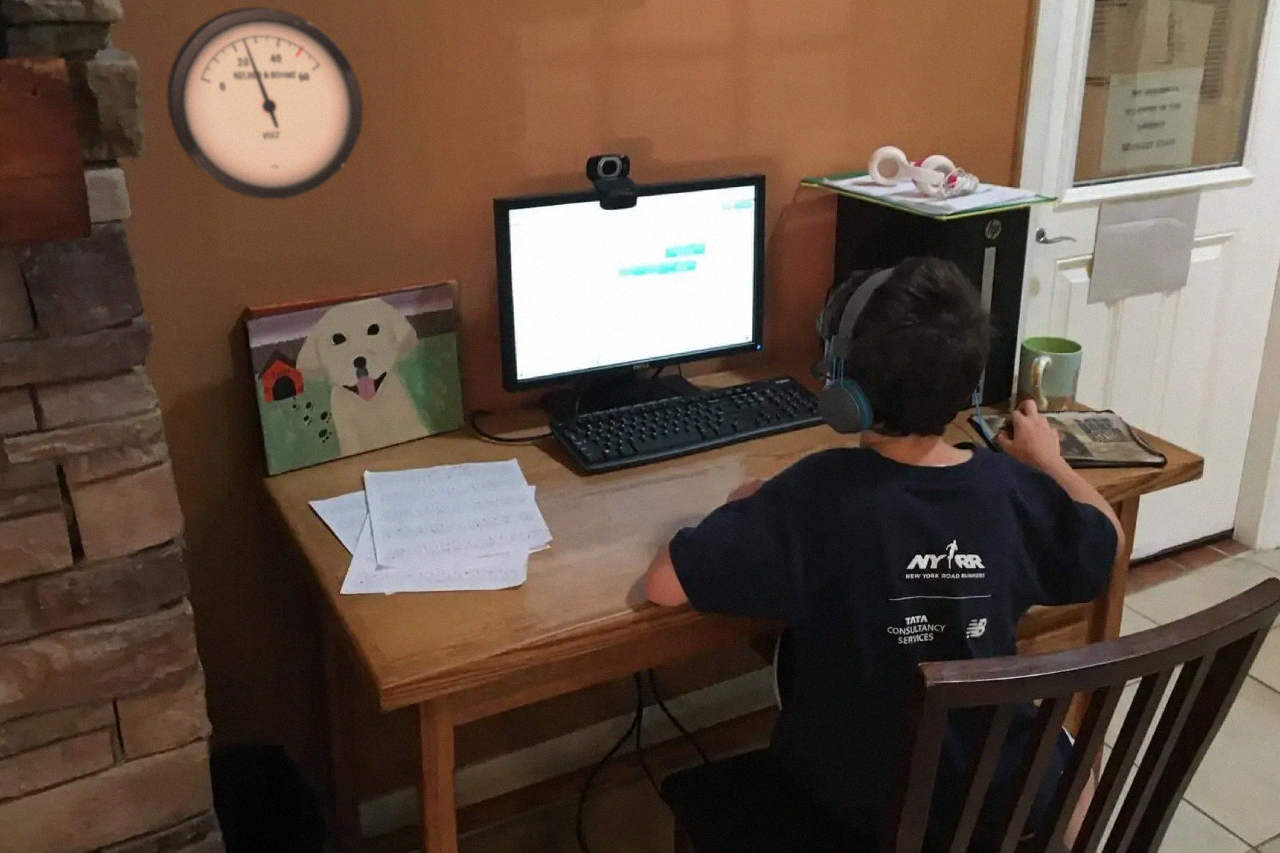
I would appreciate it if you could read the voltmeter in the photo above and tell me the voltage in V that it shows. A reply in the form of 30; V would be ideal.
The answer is 25; V
